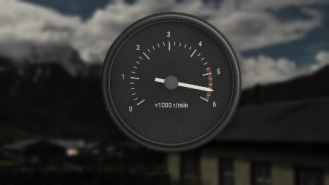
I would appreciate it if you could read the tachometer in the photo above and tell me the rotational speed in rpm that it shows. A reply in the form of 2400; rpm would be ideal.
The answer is 5600; rpm
